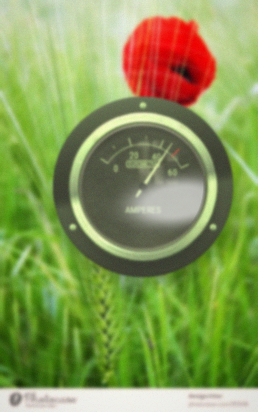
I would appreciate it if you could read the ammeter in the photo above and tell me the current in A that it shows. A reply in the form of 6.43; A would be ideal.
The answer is 45; A
